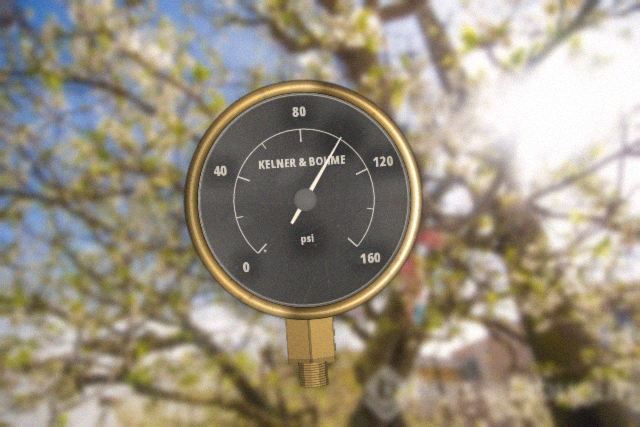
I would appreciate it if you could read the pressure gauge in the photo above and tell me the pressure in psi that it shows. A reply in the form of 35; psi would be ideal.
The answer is 100; psi
